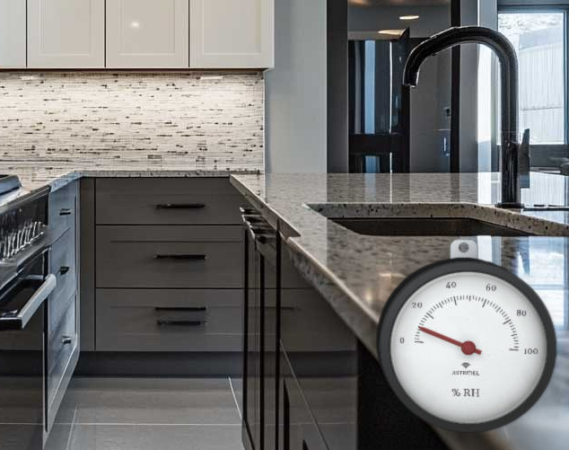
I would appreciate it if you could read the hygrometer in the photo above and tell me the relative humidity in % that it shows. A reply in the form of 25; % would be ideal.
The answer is 10; %
